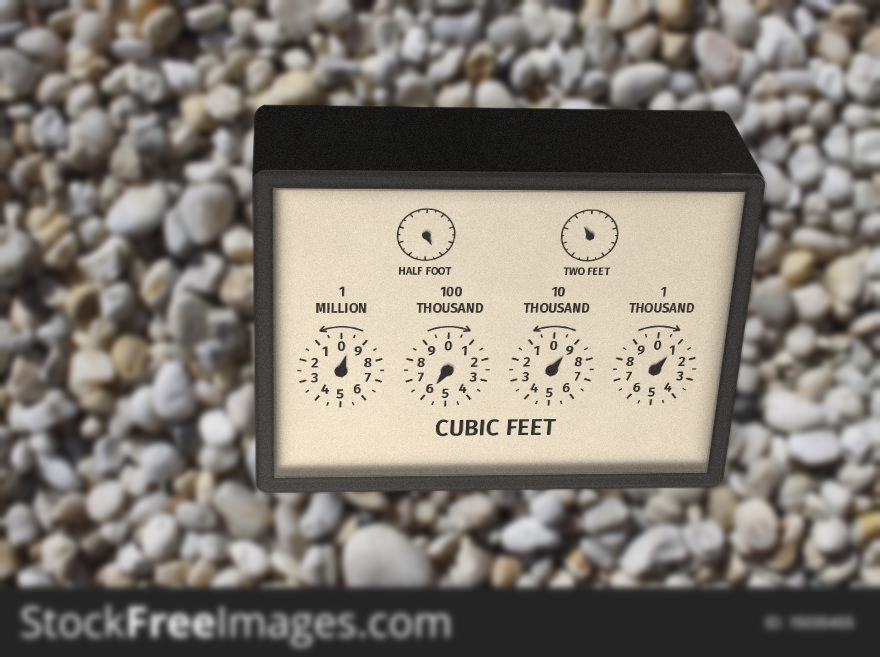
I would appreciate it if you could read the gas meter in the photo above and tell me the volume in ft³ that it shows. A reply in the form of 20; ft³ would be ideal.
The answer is 959100; ft³
